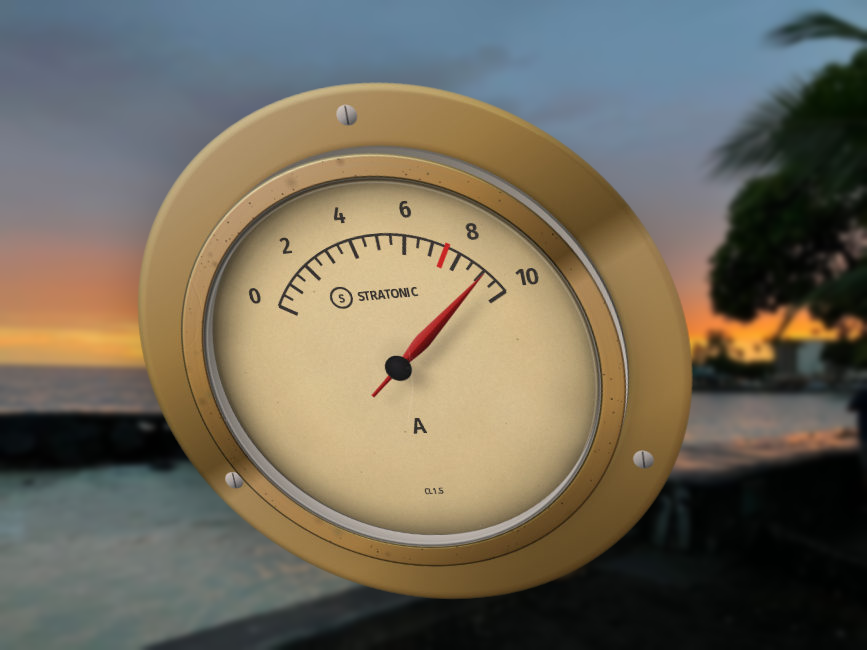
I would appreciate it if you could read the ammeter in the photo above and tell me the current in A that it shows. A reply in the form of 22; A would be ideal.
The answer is 9; A
